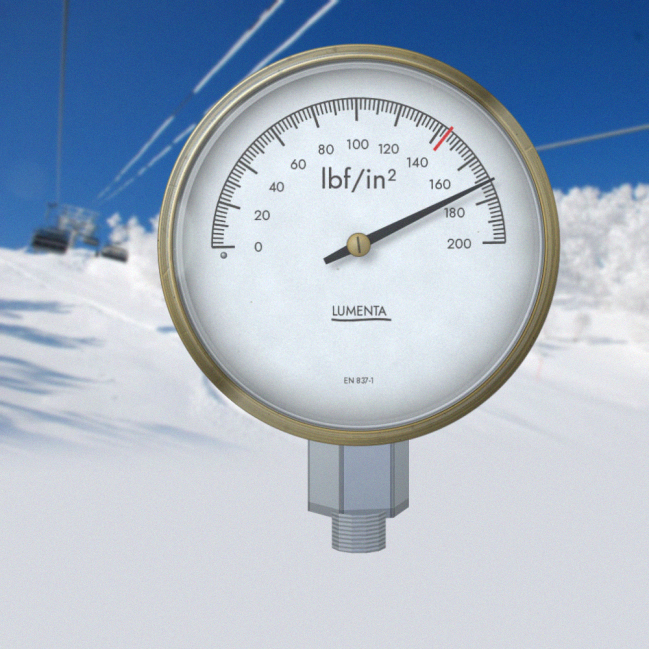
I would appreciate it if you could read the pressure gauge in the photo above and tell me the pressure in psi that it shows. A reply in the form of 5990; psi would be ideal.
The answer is 172; psi
